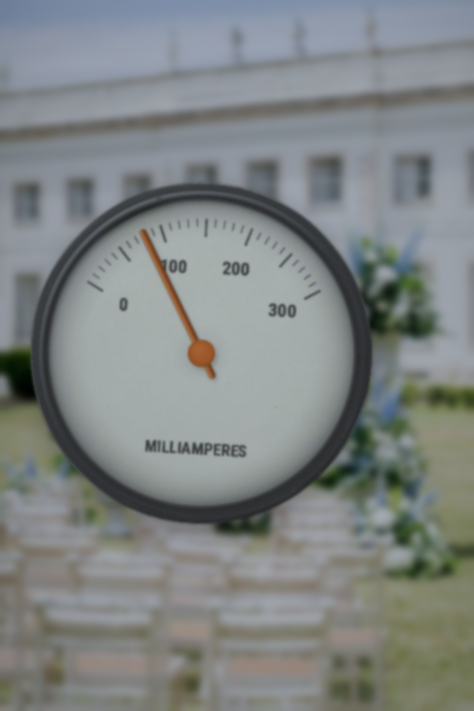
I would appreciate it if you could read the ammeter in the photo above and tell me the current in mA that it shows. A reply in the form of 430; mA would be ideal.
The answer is 80; mA
